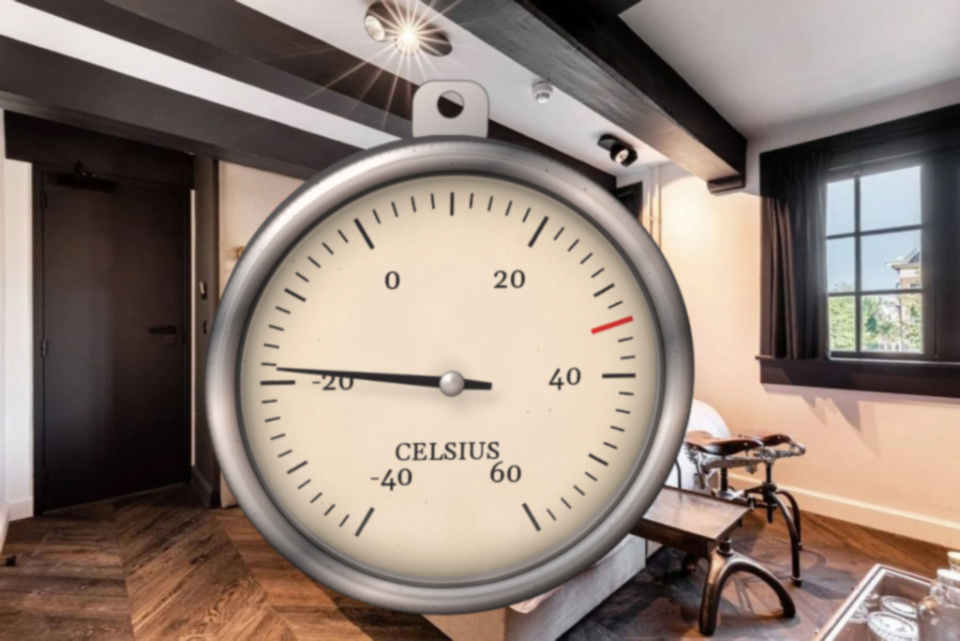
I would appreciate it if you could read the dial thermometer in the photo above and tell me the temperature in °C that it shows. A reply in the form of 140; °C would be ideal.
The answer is -18; °C
